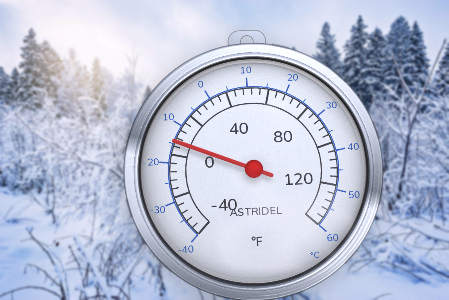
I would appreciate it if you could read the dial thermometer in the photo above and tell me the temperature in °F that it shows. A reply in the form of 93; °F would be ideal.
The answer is 6; °F
